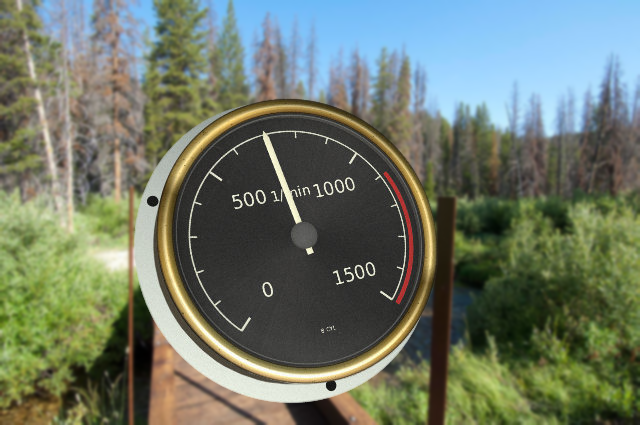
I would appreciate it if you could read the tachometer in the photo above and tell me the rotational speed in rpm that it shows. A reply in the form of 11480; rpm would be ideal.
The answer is 700; rpm
